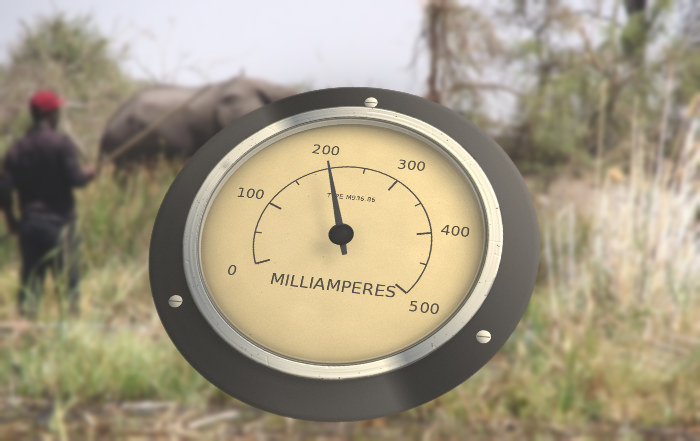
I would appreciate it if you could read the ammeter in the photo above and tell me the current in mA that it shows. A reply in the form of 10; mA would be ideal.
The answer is 200; mA
